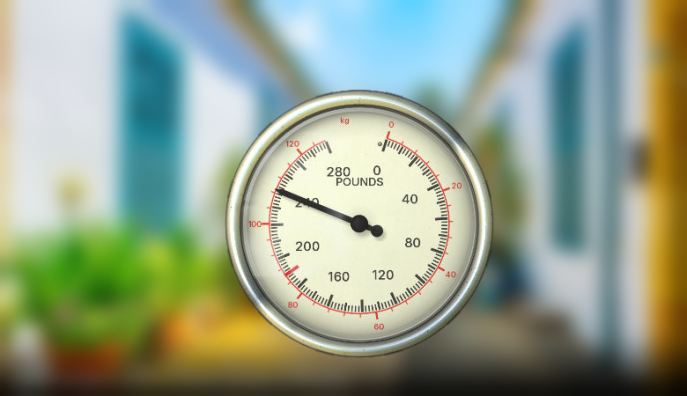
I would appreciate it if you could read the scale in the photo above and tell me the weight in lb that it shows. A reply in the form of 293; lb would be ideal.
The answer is 240; lb
